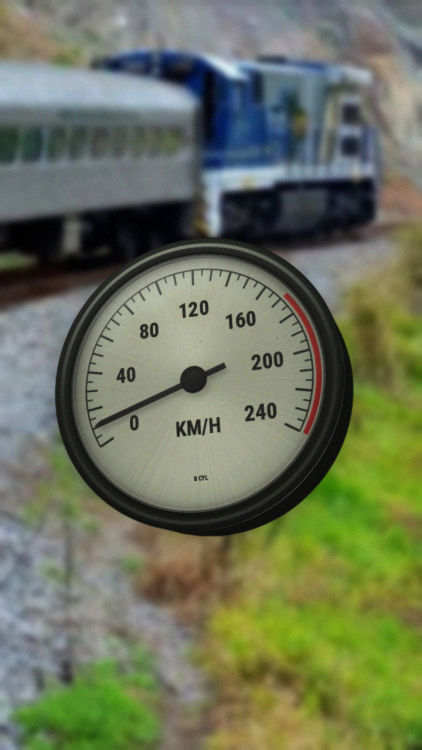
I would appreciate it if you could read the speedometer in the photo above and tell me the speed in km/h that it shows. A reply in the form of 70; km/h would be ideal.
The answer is 10; km/h
